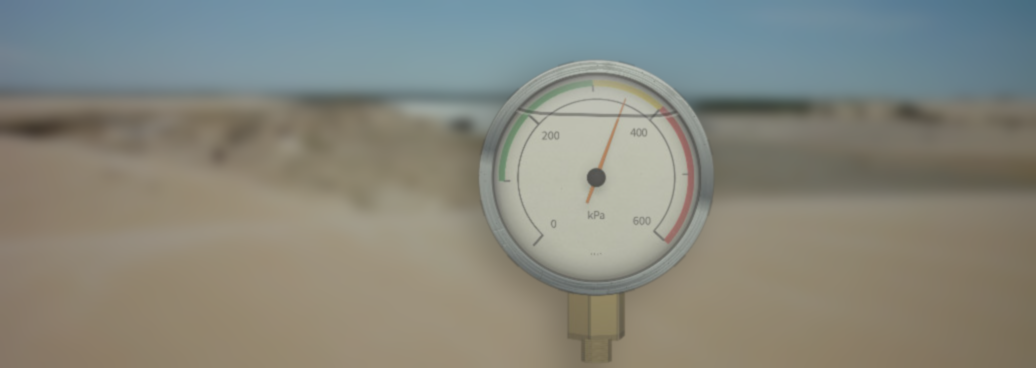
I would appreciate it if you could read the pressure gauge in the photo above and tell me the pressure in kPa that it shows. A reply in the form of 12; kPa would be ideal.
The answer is 350; kPa
